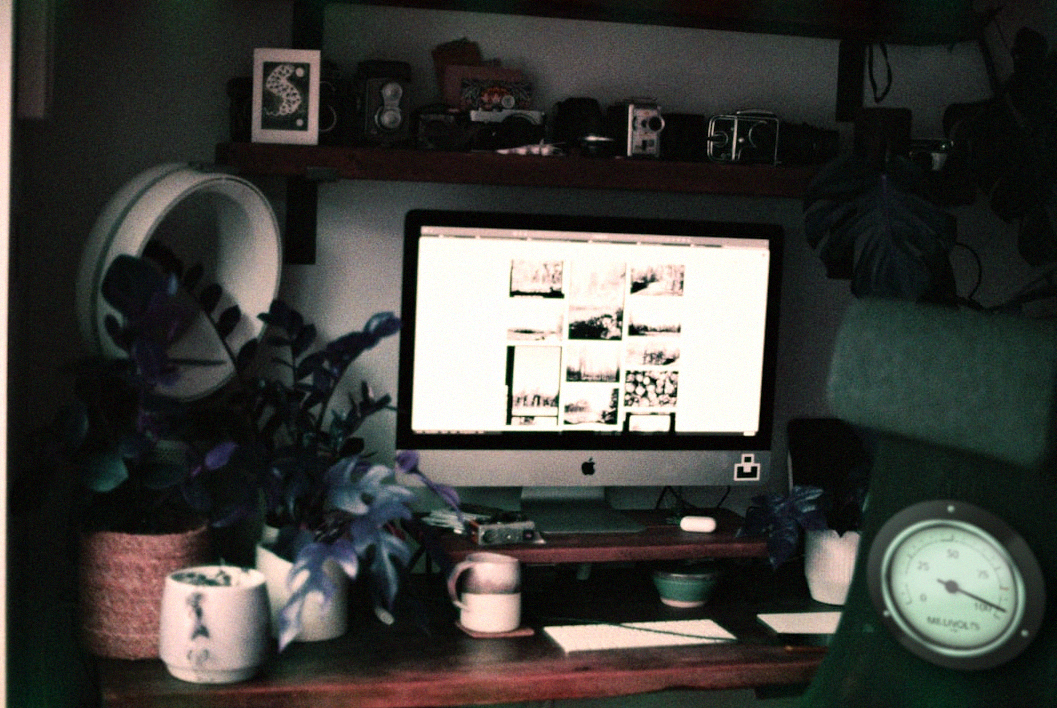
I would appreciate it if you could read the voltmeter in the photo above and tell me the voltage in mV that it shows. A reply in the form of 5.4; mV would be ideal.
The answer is 95; mV
